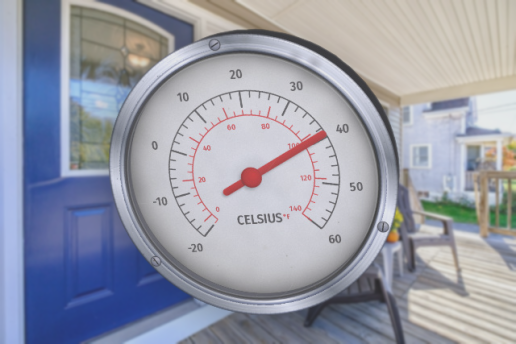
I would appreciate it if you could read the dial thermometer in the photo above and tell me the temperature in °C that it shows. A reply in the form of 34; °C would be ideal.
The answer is 39; °C
